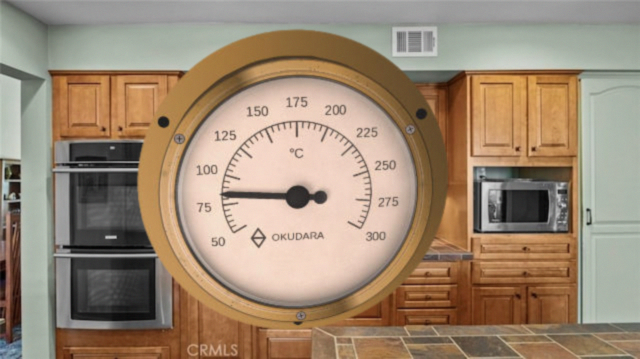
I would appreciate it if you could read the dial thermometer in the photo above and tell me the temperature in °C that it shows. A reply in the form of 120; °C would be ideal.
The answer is 85; °C
